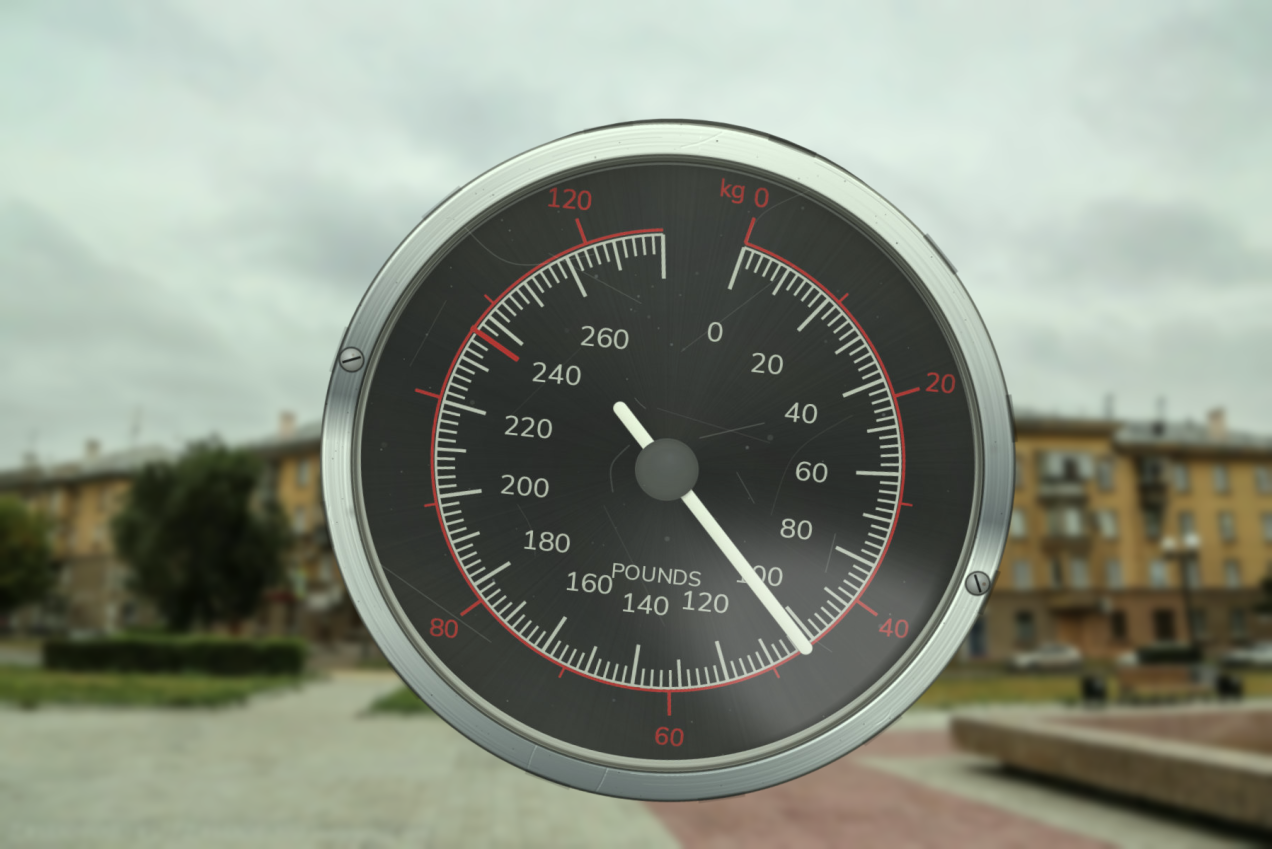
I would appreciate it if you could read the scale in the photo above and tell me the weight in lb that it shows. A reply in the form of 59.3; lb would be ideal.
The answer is 102; lb
